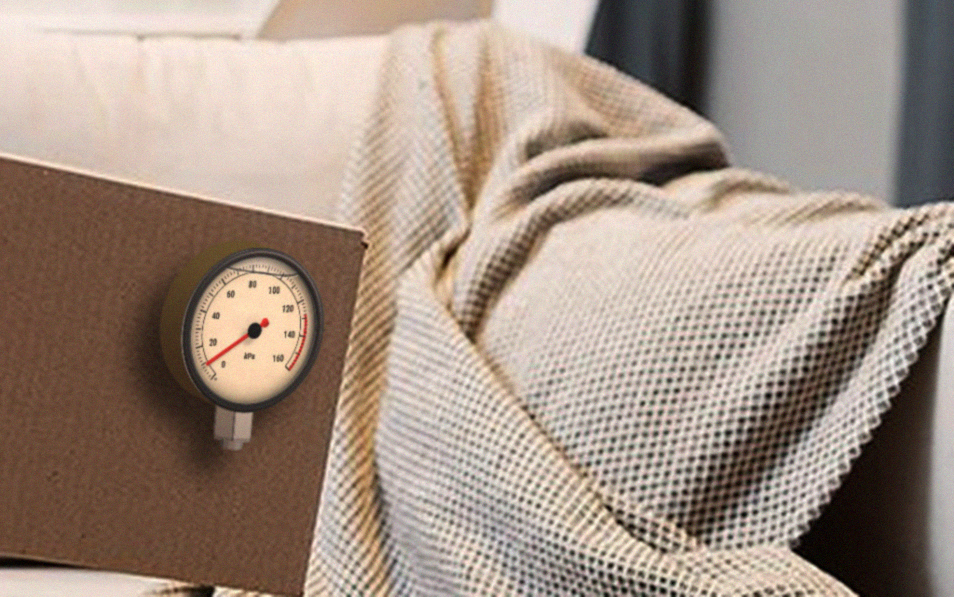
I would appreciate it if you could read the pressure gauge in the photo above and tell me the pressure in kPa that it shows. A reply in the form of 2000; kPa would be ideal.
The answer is 10; kPa
